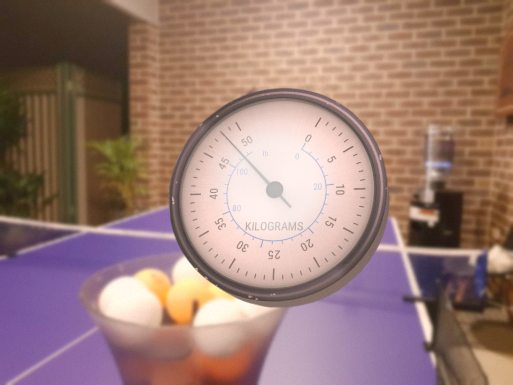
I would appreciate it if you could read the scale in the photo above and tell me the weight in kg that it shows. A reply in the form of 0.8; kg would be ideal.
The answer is 48; kg
